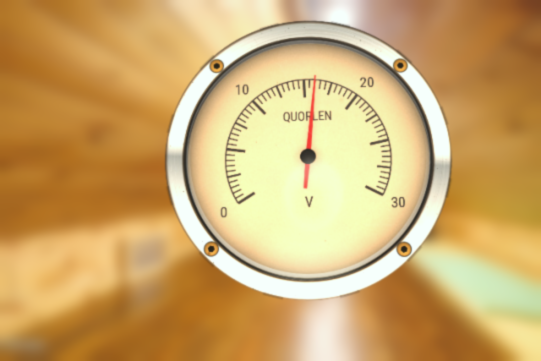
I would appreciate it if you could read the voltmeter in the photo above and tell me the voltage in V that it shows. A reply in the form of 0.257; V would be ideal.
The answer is 16; V
